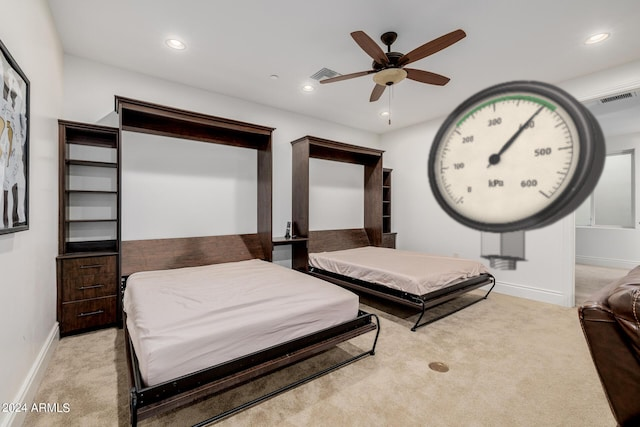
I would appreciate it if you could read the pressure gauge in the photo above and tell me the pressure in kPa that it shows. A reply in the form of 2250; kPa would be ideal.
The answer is 400; kPa
